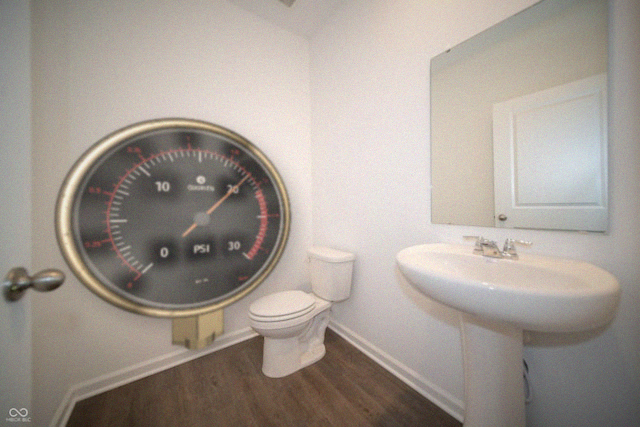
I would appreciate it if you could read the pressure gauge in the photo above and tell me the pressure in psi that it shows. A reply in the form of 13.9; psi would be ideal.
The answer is 20; psi
